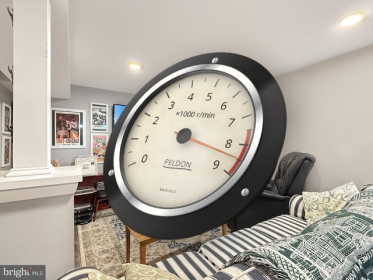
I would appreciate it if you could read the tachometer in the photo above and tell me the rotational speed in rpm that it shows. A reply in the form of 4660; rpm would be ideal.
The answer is 8500; rpm
